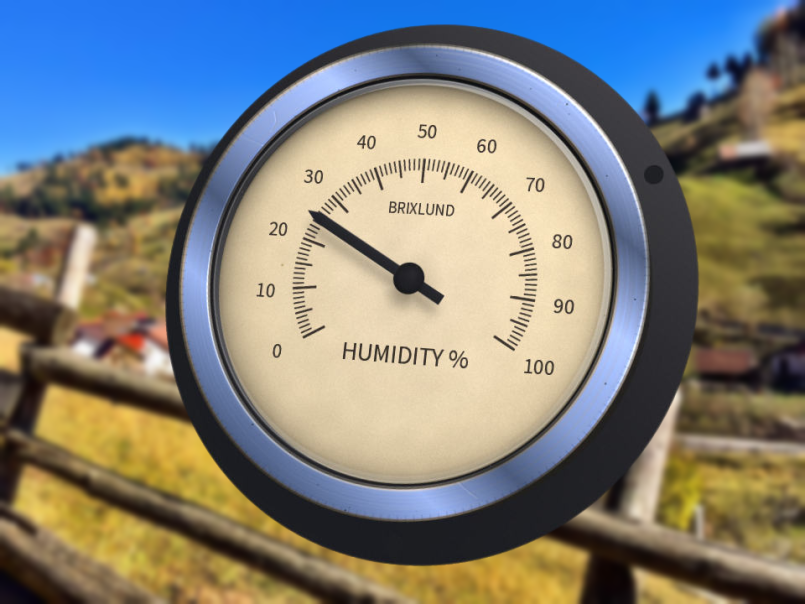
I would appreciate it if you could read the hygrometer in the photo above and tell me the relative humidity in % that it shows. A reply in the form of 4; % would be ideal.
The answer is 25; %
